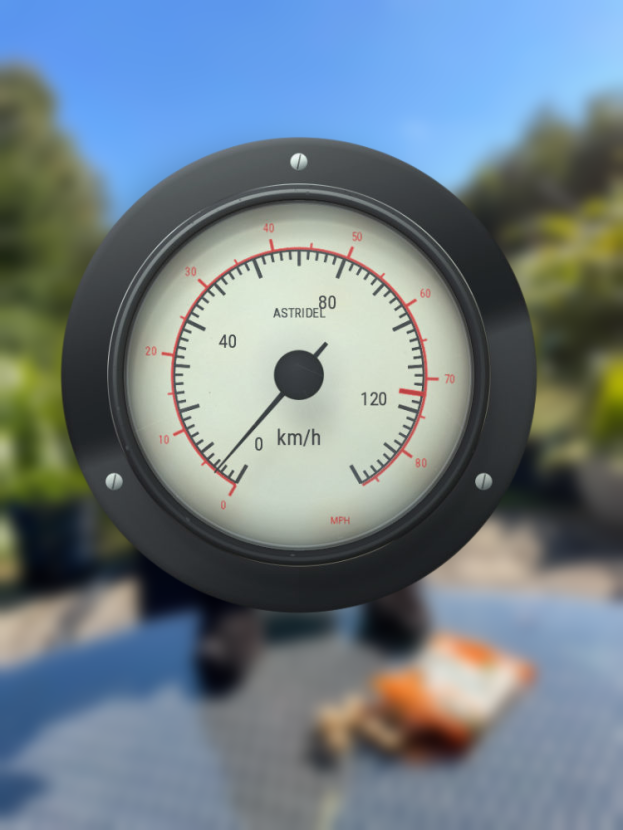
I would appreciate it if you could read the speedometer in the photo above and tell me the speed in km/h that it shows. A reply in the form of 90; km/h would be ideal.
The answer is 5; km/h
